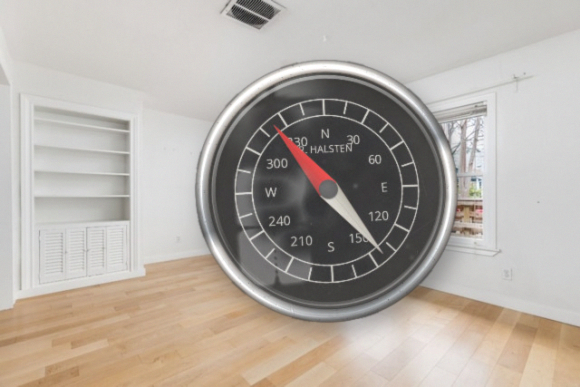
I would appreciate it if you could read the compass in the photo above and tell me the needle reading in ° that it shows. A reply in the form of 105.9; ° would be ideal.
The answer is 322.5; °
